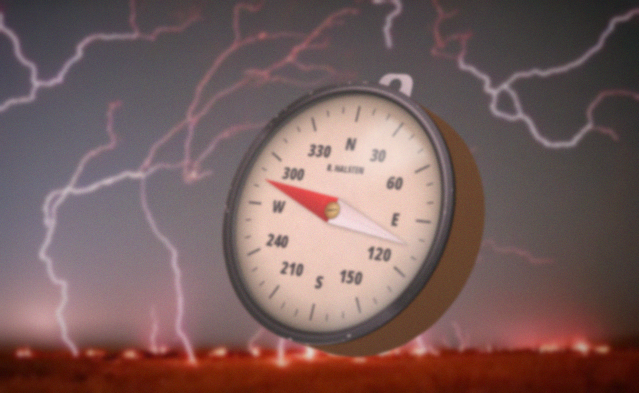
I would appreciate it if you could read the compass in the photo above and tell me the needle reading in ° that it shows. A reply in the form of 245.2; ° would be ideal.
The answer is 285; °
